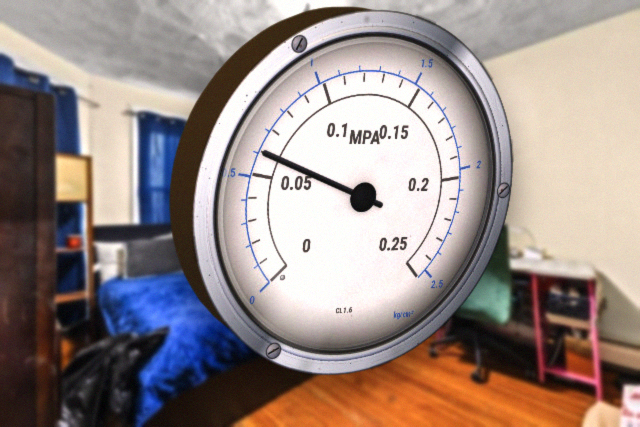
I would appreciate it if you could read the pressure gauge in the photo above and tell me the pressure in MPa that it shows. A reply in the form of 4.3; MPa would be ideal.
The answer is 0.06; MPa
